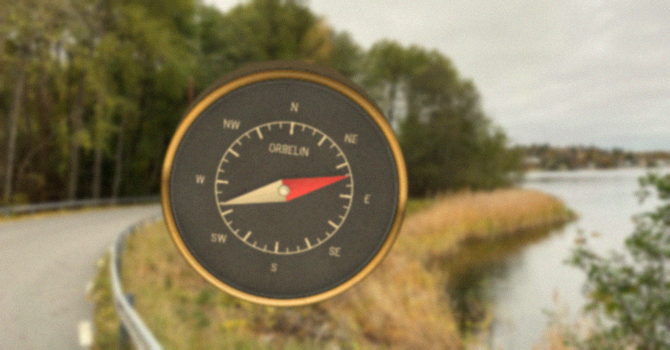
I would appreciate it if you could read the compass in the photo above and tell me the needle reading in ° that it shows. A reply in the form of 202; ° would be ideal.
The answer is 70; °
